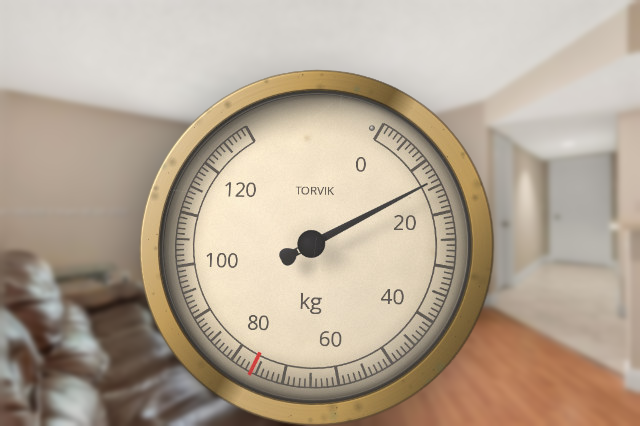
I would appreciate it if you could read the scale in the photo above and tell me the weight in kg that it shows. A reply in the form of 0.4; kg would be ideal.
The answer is 14; kg
